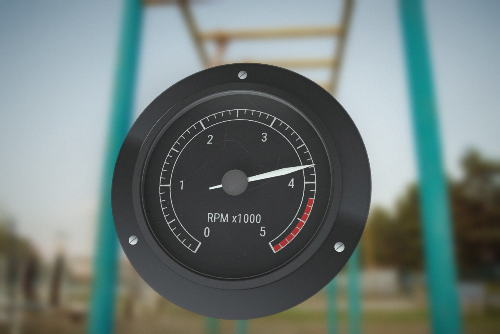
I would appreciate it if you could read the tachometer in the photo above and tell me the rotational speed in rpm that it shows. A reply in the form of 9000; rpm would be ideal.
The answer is 3800; rpm
